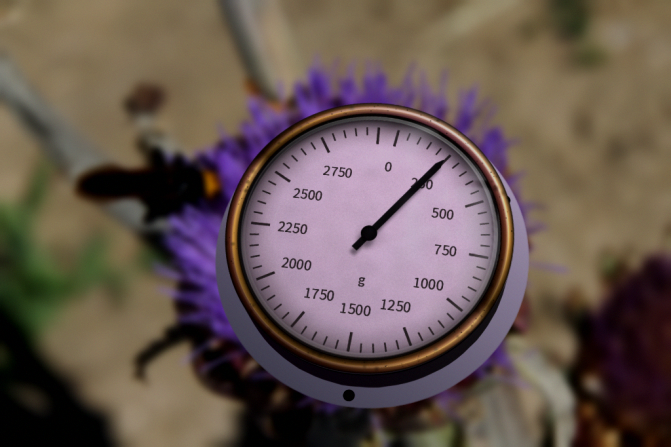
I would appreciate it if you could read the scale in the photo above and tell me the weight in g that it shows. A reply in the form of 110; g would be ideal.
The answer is 250; g
